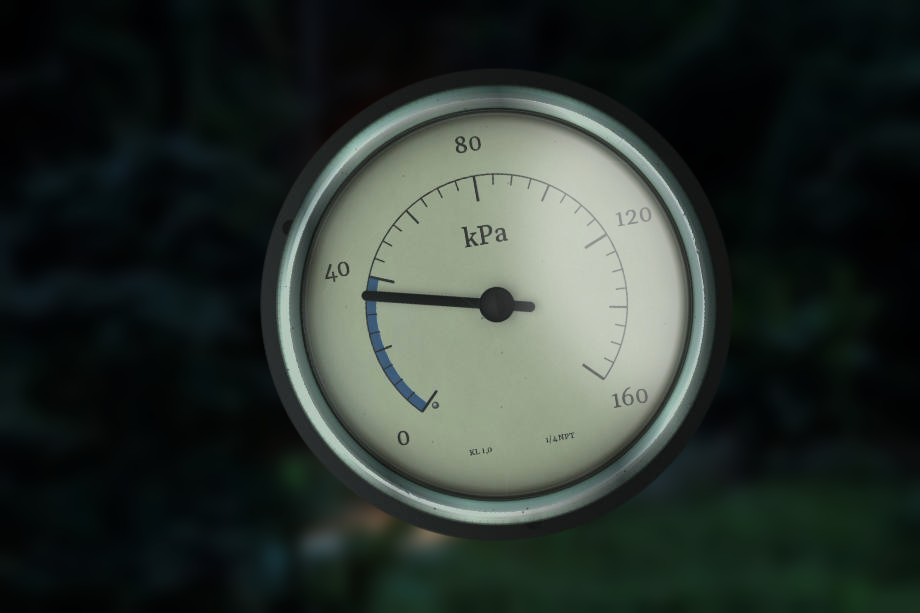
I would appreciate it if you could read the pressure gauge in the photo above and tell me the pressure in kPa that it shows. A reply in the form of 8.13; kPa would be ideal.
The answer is 35; kPa
